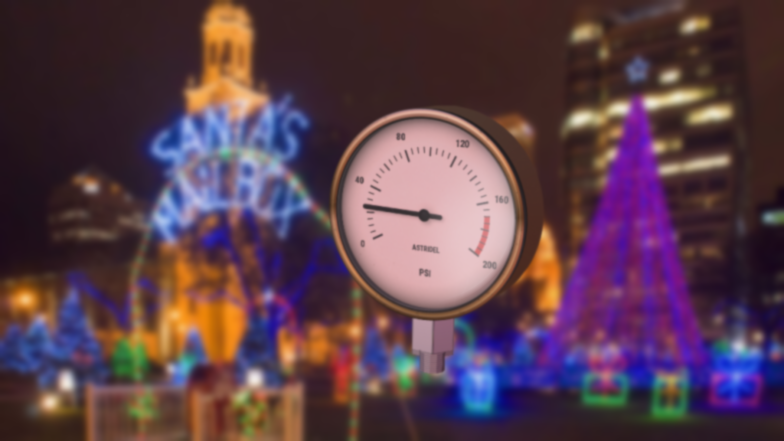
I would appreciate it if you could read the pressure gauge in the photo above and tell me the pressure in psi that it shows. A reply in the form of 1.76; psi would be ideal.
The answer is 25; psi
